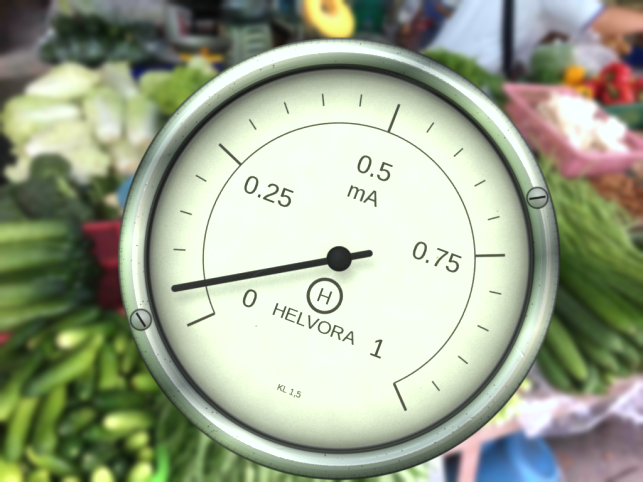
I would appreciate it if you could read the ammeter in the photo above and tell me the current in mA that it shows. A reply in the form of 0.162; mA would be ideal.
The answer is 0.05; mA
